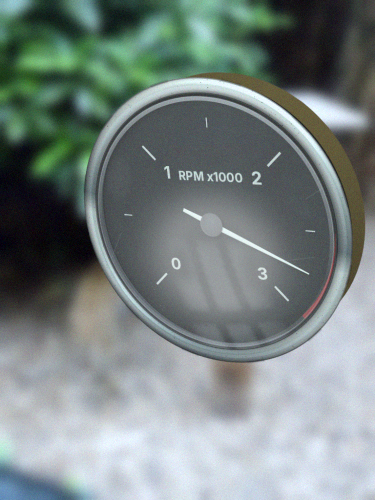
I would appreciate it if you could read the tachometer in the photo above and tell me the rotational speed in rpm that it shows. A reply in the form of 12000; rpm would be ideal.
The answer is 2750; rpm
